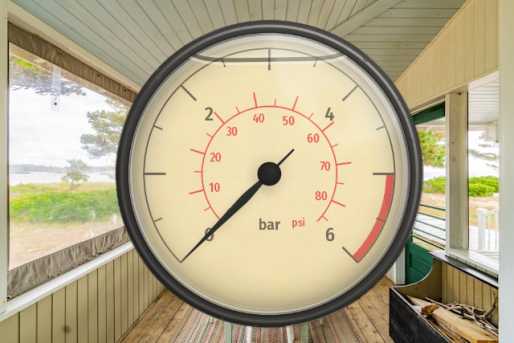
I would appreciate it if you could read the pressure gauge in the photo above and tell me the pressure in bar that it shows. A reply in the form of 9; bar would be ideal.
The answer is 0; bar
